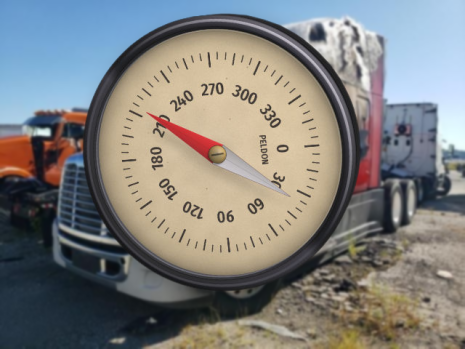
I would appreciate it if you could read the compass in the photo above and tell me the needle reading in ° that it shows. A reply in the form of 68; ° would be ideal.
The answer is 215; °
